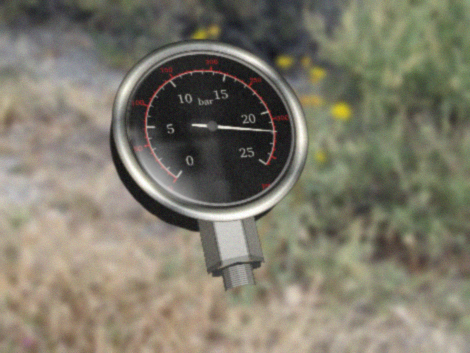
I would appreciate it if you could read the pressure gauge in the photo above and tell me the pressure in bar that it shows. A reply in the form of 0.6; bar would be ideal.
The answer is 22; bar
